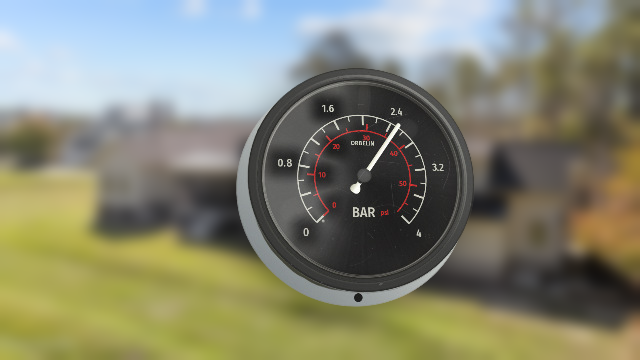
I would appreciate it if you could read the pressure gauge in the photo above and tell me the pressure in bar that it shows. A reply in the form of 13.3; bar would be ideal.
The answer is 2.5; bar
